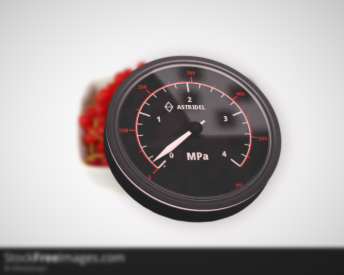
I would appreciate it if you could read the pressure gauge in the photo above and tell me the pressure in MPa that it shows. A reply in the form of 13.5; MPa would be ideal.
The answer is 0.1; MPa
